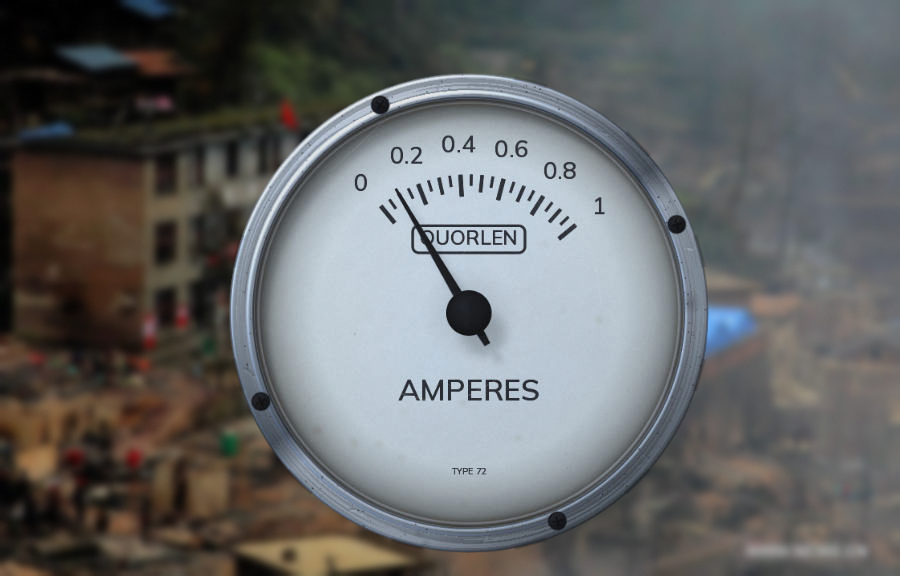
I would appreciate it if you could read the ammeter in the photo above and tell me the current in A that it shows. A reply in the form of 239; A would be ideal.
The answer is 0.1; A
